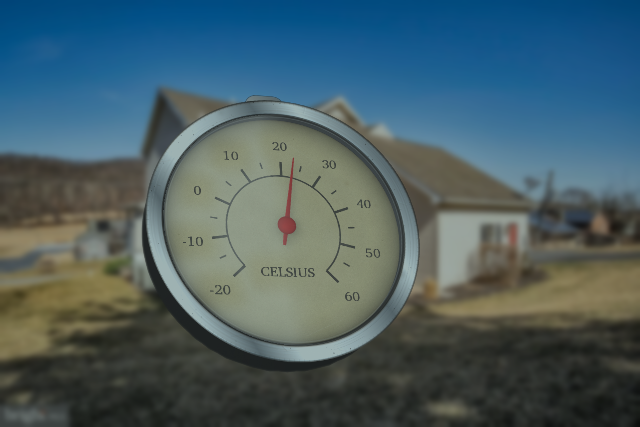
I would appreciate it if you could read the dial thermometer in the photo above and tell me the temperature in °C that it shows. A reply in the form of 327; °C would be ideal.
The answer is 22.5; °C
